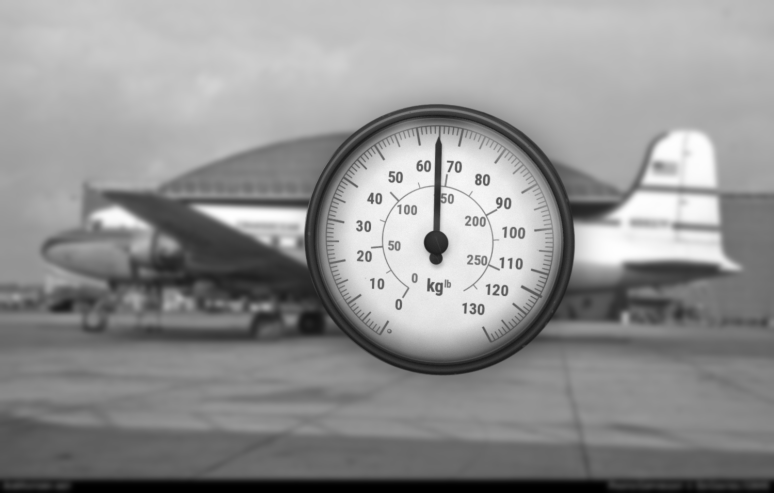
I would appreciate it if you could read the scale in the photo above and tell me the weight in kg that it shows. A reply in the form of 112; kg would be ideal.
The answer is 65; kg
